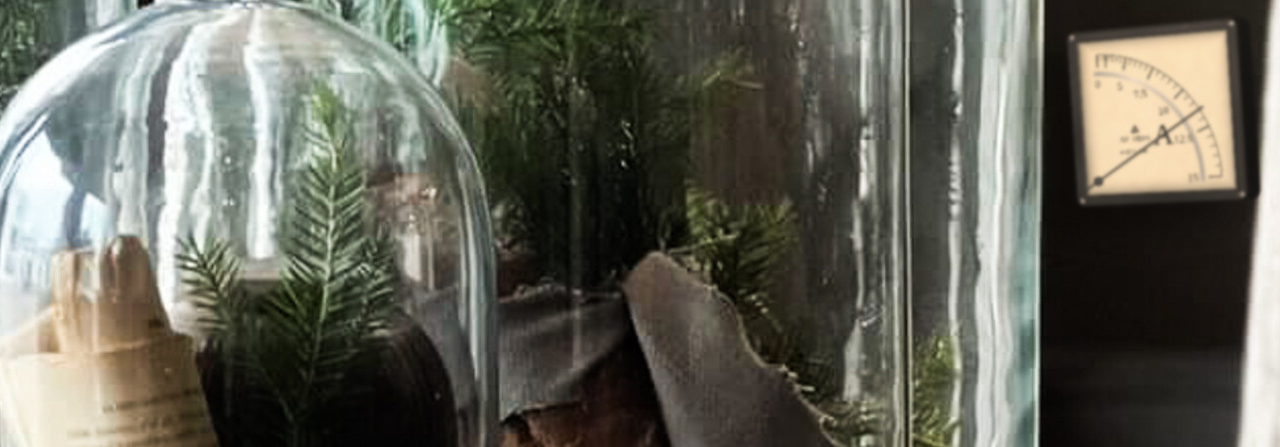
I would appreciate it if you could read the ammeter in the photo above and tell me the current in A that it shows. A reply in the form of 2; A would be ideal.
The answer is 11.5; A
